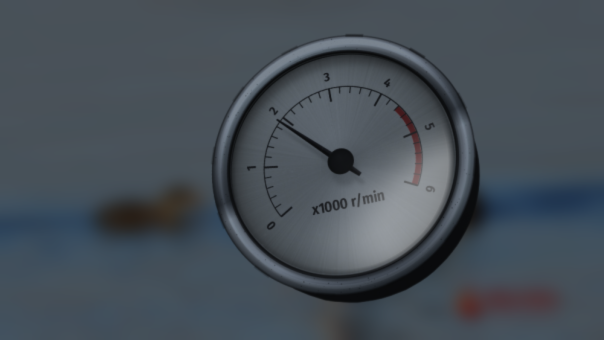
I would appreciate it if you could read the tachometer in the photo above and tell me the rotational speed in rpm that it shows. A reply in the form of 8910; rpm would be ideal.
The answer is 1900; rpm
